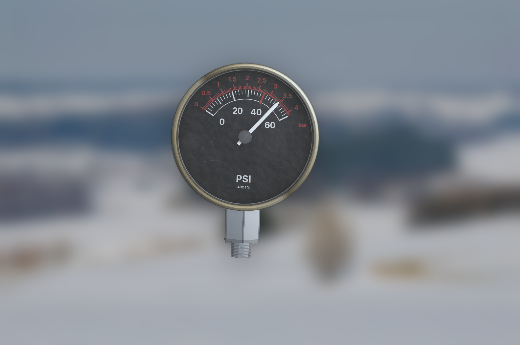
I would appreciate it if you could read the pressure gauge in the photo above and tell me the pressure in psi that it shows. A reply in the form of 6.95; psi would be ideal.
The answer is 50; psi
